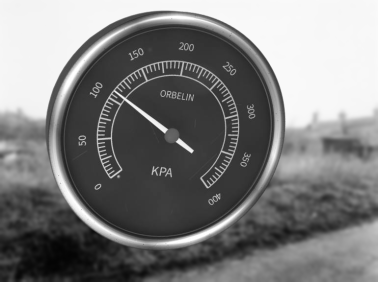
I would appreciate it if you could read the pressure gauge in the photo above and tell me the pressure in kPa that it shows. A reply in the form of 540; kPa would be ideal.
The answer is 110; kPa
